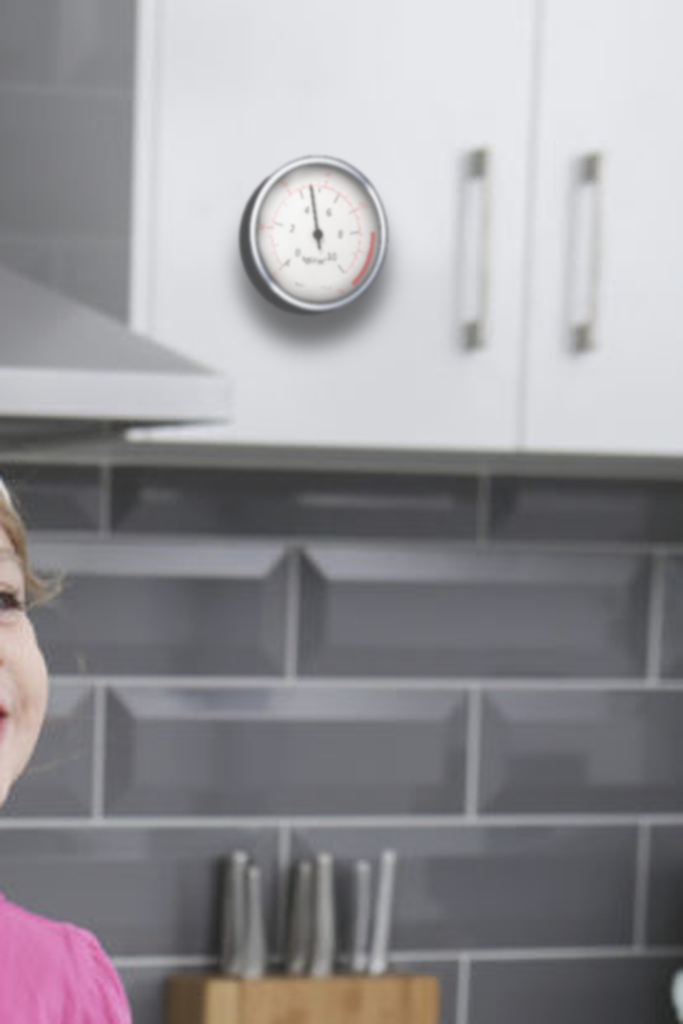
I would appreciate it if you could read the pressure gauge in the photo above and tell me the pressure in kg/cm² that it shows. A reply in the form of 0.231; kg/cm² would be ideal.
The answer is 4.5; kg/cm²
